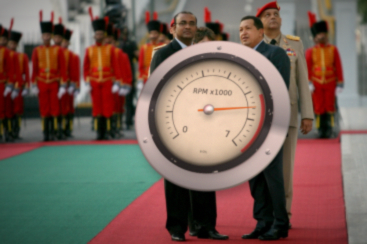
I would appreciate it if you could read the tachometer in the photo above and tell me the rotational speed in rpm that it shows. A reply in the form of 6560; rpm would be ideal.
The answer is 5600; rpm
